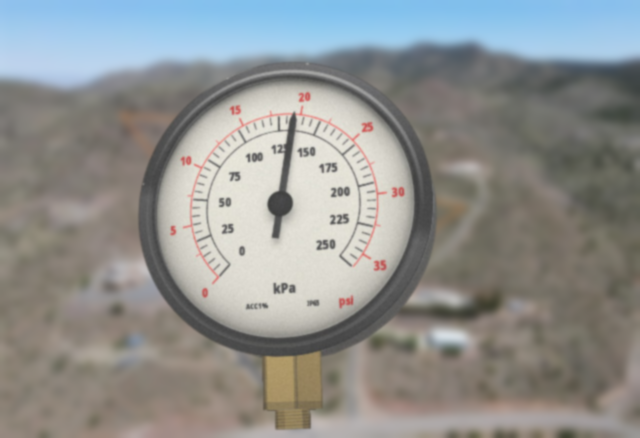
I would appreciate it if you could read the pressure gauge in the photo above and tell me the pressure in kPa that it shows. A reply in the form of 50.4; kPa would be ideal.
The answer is 135; kPa
